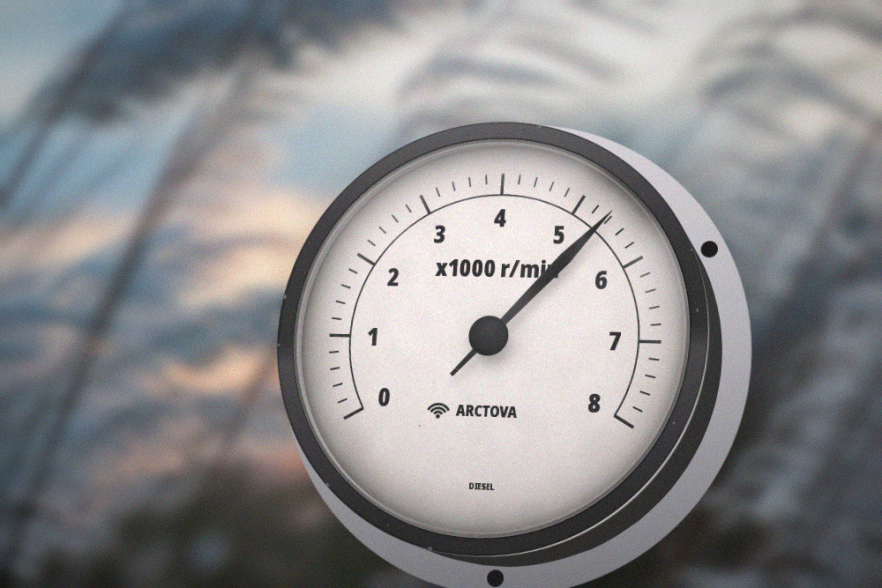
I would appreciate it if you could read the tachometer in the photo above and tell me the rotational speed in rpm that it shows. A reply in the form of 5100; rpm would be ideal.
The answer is 5400; rpm
